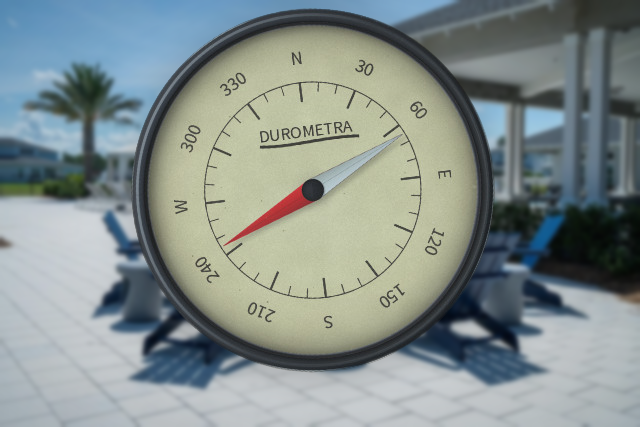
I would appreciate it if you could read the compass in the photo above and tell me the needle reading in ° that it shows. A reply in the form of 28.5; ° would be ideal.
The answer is 245; °
